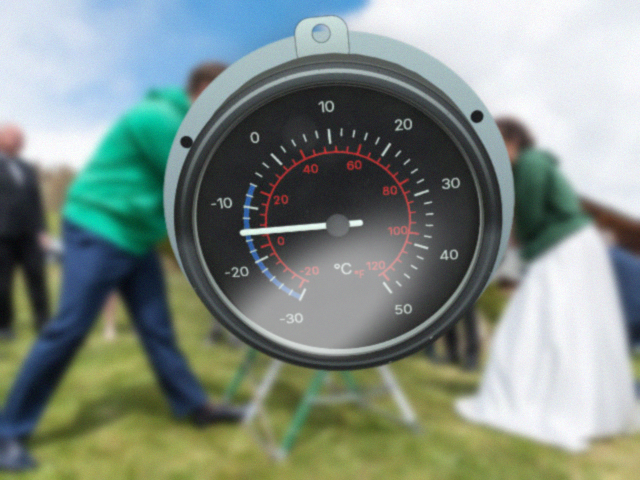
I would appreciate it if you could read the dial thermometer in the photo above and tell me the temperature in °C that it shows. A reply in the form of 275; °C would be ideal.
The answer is -14; °C
